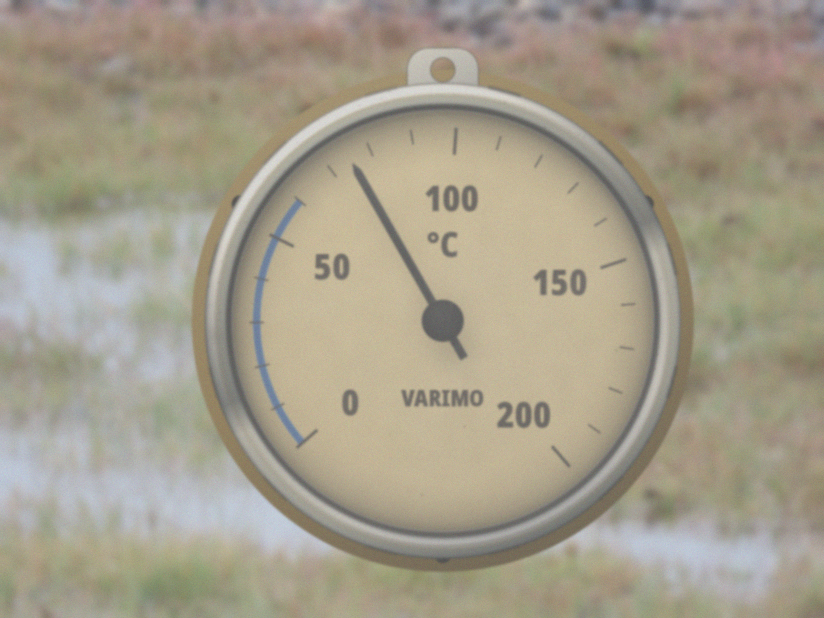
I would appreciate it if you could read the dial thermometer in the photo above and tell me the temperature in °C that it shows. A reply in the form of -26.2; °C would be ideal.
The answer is 75; °C
